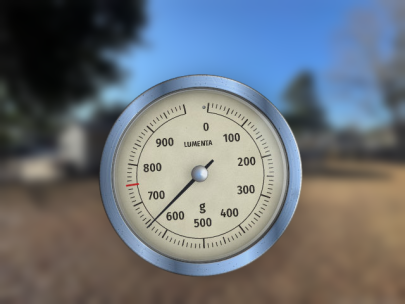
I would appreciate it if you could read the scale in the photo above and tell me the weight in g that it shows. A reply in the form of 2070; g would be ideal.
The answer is 640; g
